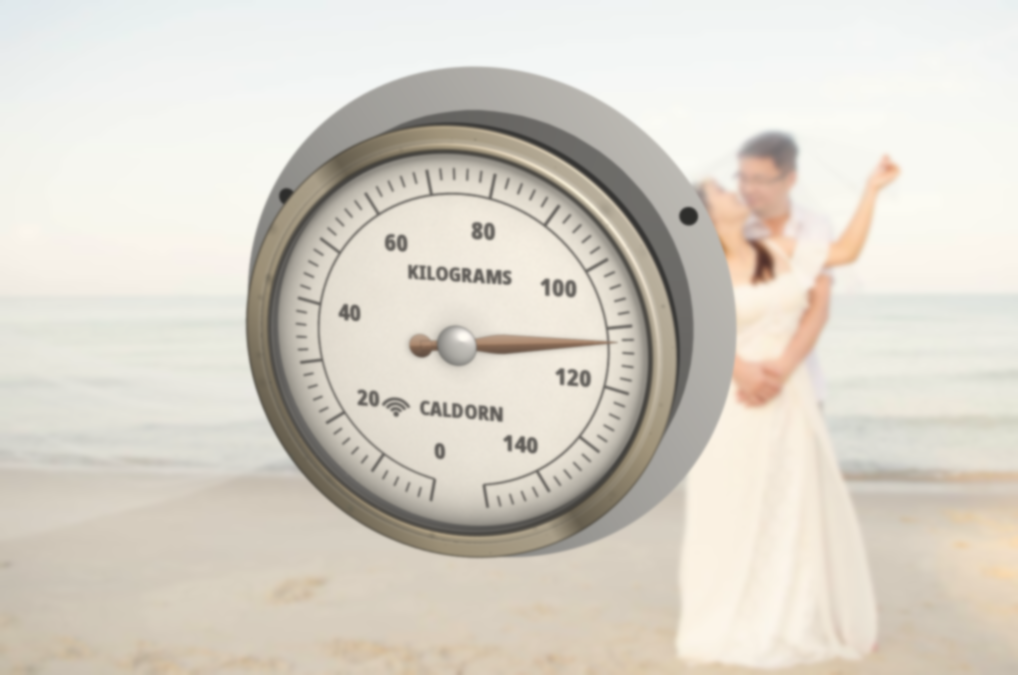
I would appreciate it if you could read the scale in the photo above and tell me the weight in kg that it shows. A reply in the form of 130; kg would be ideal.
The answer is 112; kg
